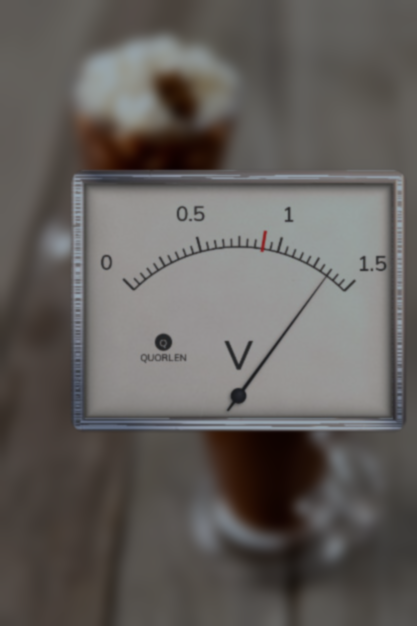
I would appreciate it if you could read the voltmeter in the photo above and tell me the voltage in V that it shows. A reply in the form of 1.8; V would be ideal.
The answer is 1.35; V
